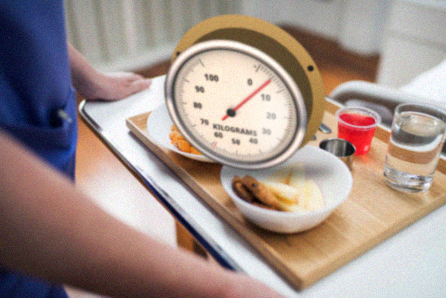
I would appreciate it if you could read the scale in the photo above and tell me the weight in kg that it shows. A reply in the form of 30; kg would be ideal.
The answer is 5; kg
